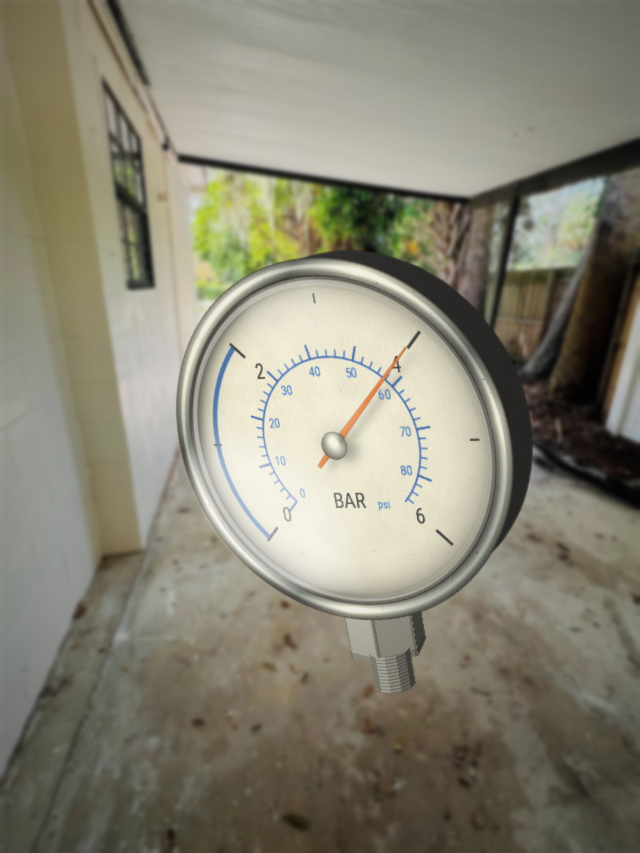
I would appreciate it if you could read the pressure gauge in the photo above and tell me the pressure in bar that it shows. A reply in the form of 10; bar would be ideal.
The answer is 4; bar
